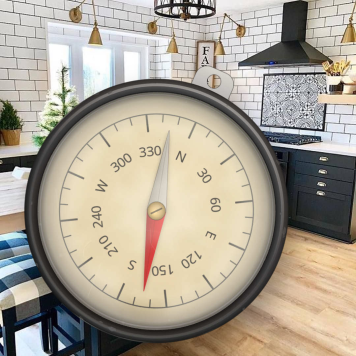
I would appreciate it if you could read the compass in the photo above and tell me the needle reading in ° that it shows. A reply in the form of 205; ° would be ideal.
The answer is 165; °
